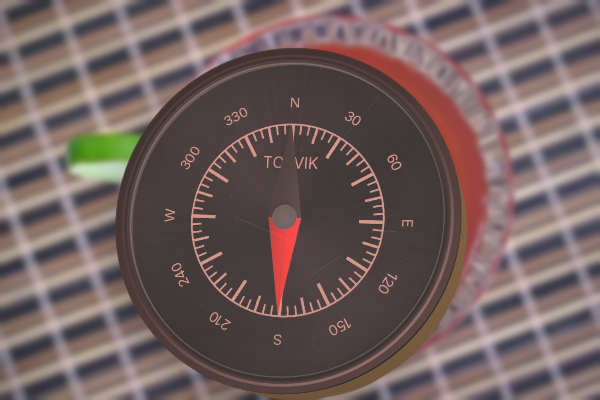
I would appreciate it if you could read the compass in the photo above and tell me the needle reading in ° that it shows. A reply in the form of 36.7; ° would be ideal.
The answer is 180; °
